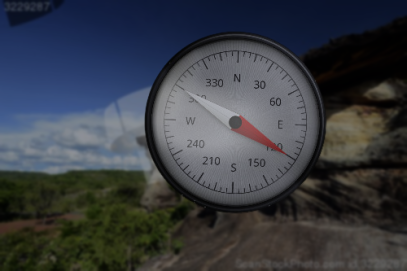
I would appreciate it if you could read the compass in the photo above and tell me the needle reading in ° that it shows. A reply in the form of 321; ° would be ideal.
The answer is 120; °
